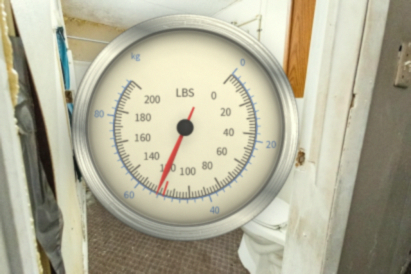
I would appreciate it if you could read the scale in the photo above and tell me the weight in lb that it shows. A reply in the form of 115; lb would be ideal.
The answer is 120; lb
